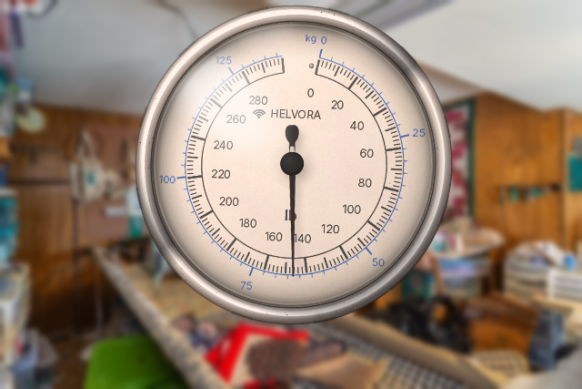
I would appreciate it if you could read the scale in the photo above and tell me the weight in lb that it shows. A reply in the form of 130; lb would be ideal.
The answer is 146; lb
